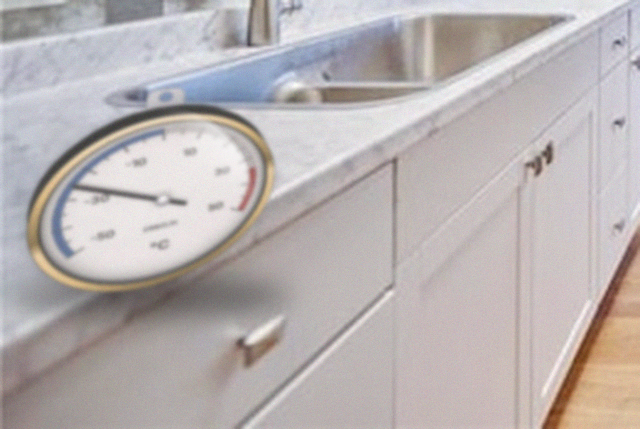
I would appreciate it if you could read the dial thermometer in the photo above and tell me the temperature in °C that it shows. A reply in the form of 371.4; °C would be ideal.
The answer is -25; °C
